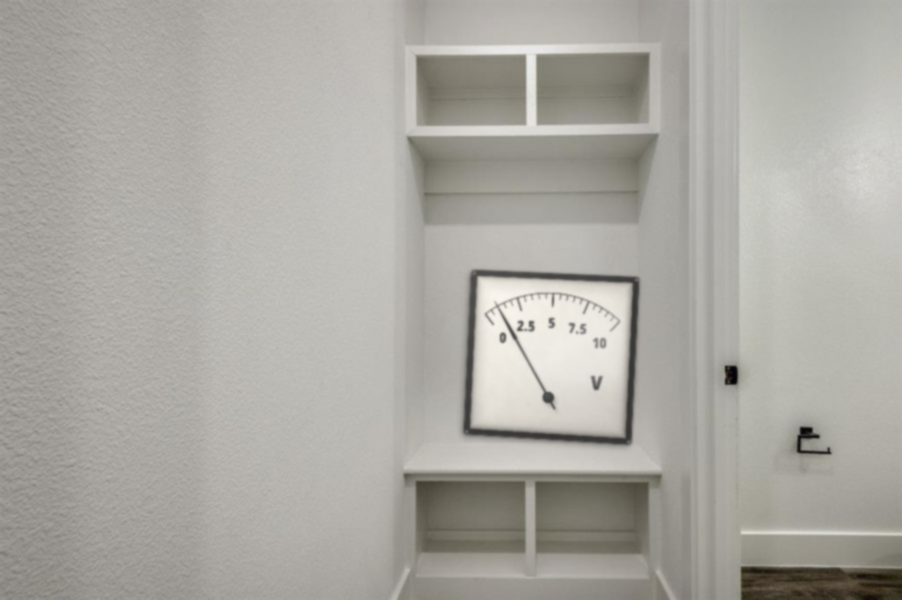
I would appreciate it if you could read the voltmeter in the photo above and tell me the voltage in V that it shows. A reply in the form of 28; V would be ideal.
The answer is 1; V
